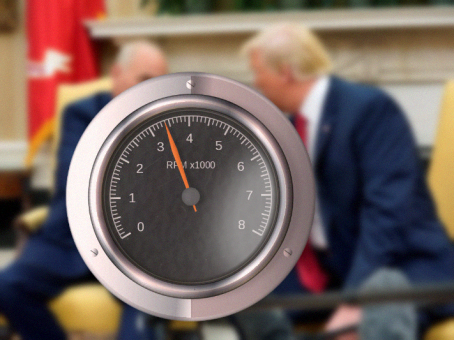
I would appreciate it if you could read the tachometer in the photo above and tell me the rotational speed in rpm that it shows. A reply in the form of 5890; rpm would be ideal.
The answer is 3400; rpm
